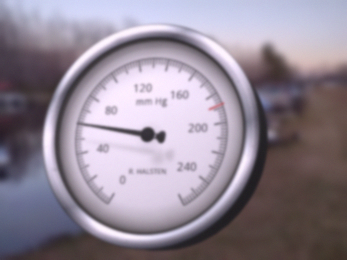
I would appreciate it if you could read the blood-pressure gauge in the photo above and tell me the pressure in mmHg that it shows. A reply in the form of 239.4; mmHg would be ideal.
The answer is 60; mmHg
